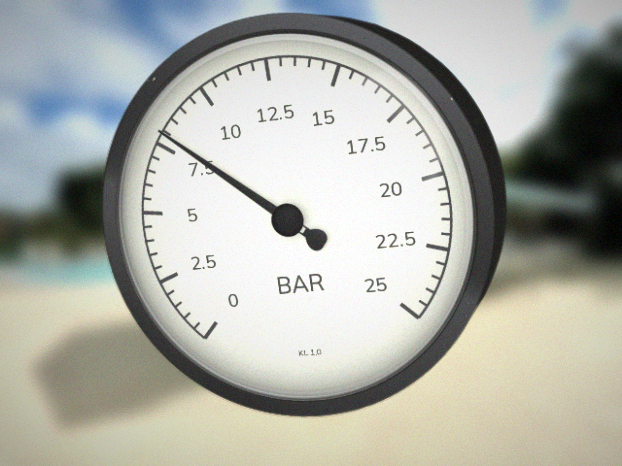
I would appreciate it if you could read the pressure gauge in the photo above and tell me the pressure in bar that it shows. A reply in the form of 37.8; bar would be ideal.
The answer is 8; bar
